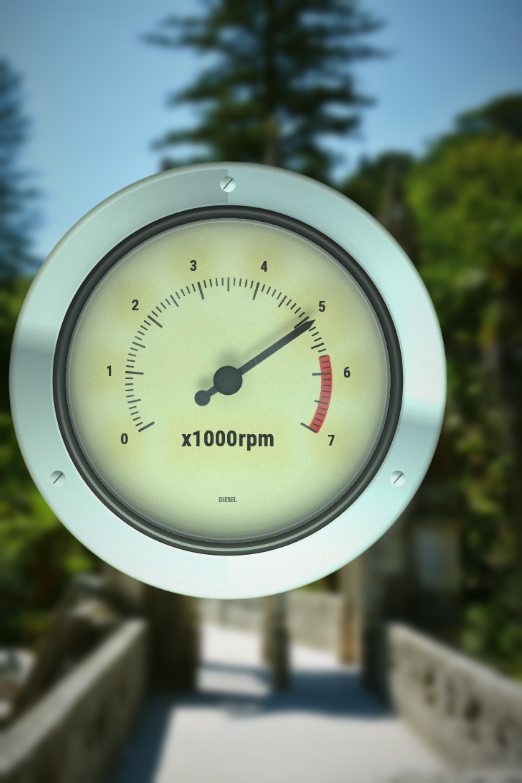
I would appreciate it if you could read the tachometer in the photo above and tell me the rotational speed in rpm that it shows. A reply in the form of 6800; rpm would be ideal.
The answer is 5100; rpm
